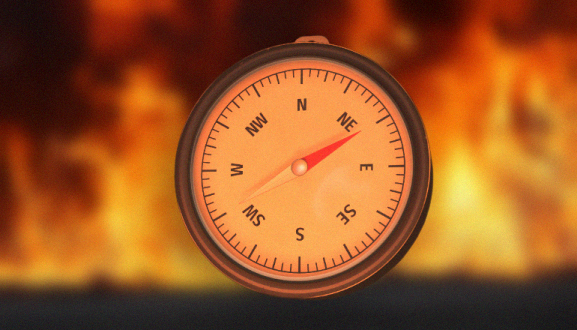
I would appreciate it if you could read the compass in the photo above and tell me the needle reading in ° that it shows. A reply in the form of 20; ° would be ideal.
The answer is 60; °
